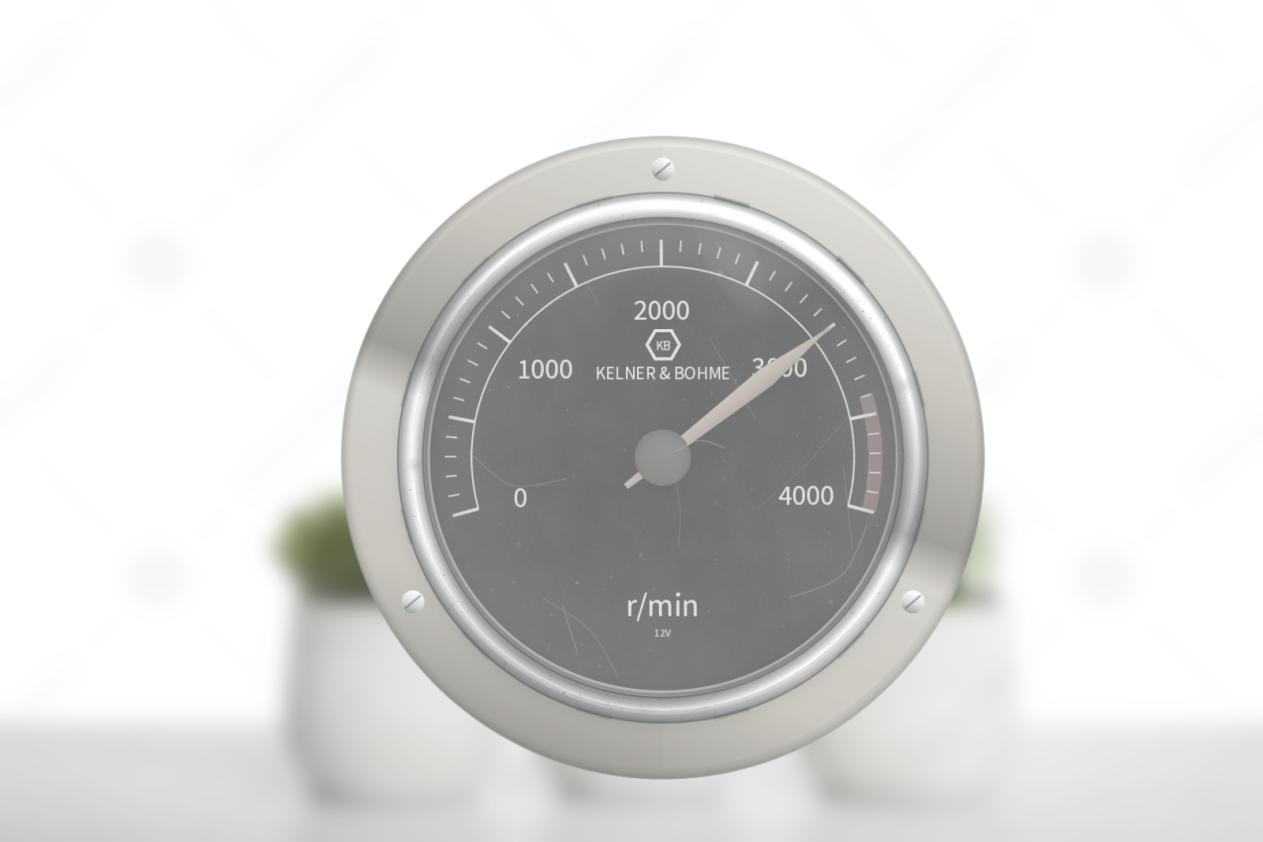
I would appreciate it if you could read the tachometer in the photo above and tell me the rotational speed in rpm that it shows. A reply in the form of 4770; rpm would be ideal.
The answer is 3000; rpm
